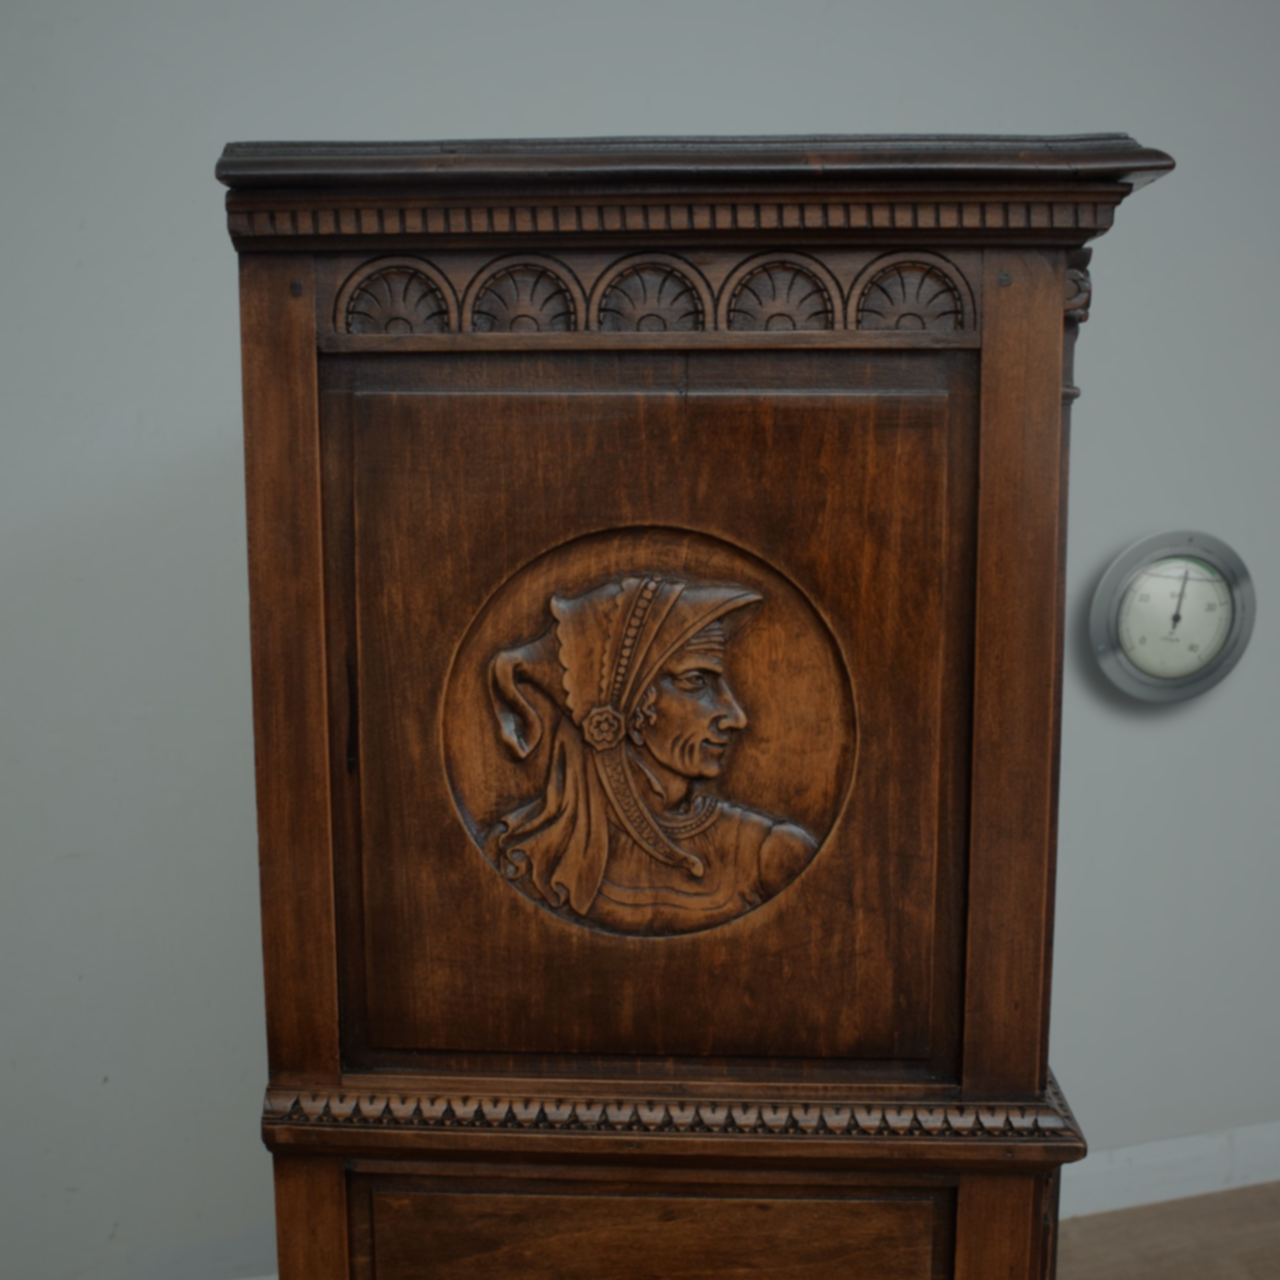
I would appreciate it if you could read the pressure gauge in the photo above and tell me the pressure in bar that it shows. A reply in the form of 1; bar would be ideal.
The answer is 20; bar
